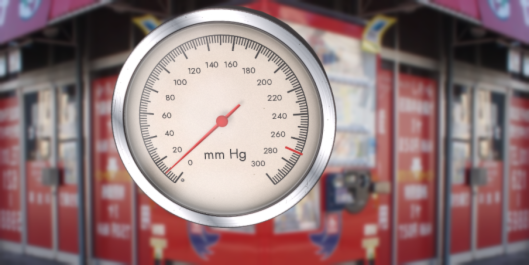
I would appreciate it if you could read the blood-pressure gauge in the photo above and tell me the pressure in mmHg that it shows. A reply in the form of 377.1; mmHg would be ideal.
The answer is 10; mmHg
